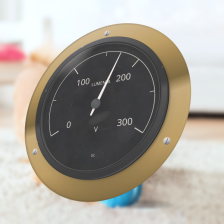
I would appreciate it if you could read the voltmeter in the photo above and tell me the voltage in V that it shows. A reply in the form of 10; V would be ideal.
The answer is 175; V
